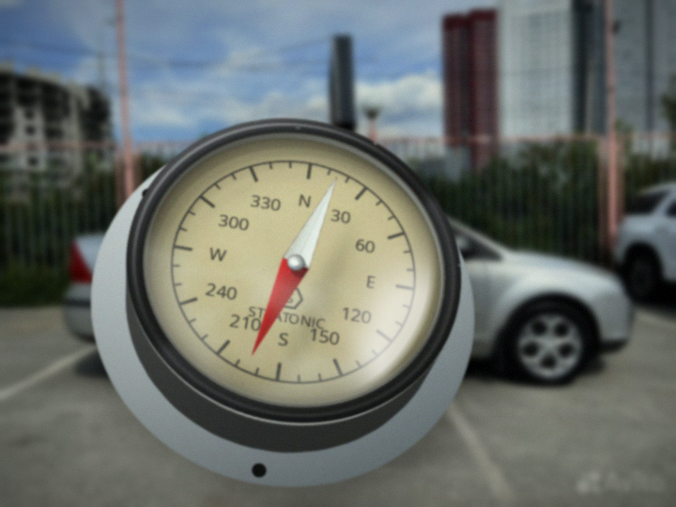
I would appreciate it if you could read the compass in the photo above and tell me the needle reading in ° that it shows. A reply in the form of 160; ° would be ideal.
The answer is 195; °
